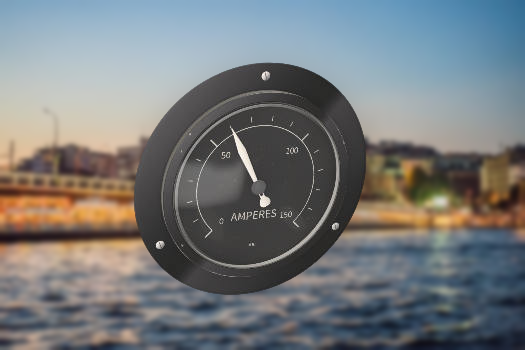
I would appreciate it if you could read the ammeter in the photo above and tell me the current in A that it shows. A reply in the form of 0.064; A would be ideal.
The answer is 60; A
